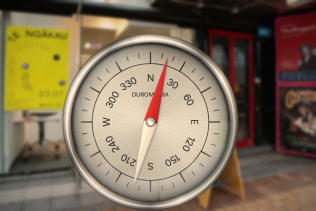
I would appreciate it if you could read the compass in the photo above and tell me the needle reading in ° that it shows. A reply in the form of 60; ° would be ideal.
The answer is 15; °
